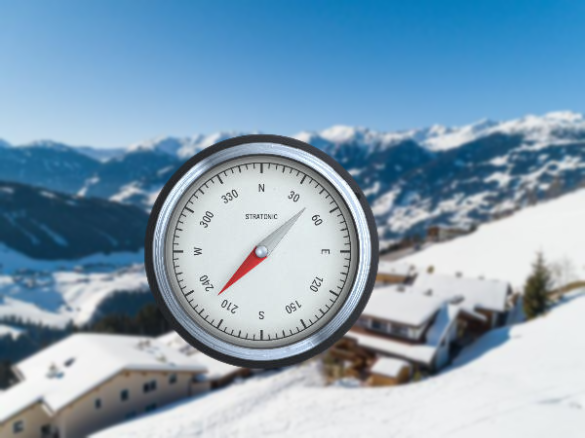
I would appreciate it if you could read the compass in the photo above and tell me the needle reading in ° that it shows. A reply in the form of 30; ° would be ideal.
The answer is 225; °
